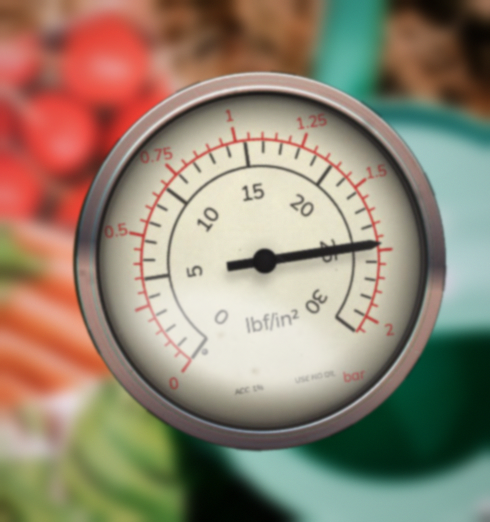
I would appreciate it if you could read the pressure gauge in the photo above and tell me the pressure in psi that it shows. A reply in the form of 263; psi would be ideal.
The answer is 25; psi
